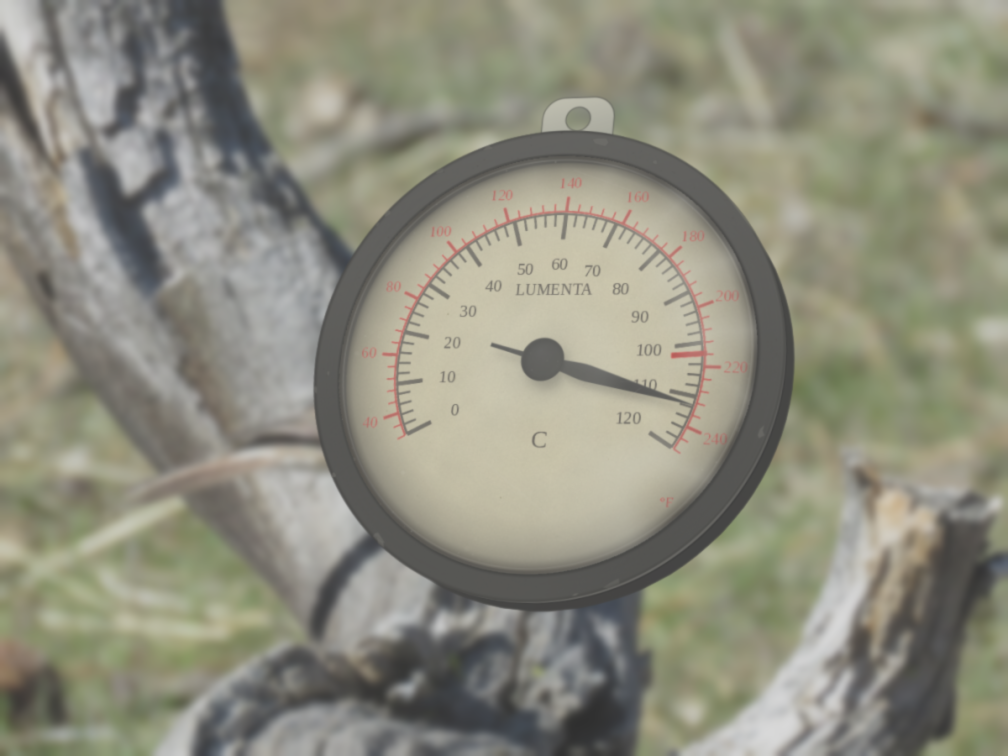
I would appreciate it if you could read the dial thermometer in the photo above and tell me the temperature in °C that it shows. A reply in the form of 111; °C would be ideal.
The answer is 112; °C
